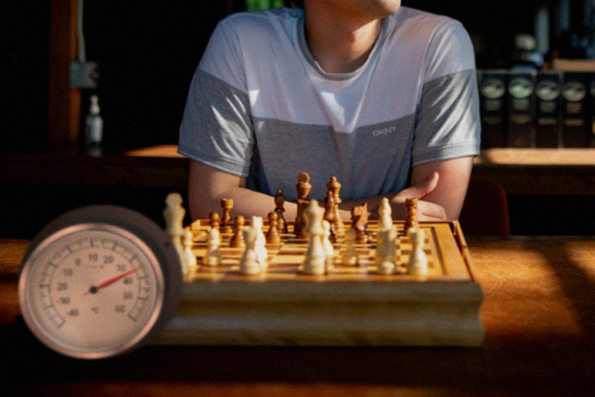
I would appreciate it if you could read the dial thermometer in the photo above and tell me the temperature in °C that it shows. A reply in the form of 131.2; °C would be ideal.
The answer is 35; °C
